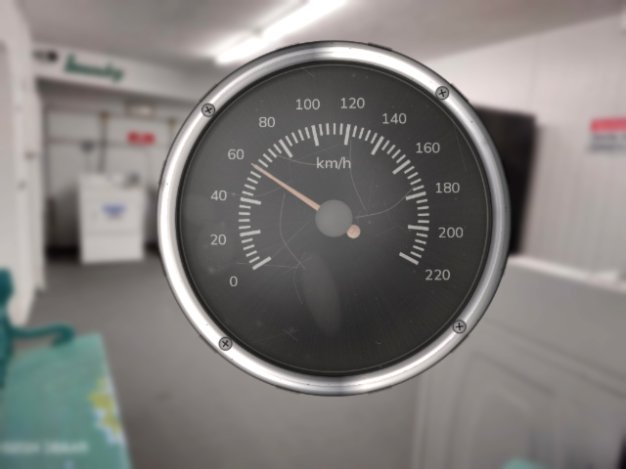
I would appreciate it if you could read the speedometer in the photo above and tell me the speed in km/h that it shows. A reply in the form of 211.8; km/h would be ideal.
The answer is 60; km/h
